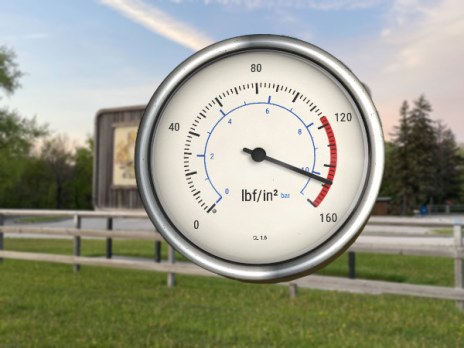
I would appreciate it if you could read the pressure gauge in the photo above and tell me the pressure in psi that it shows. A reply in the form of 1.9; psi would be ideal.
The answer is 148; psi
